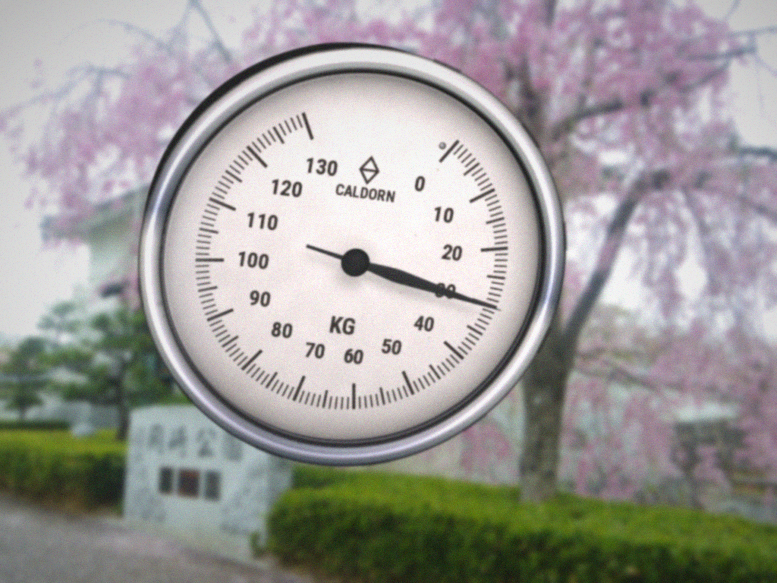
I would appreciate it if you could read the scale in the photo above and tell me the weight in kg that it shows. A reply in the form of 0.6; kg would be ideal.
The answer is 30; kg
